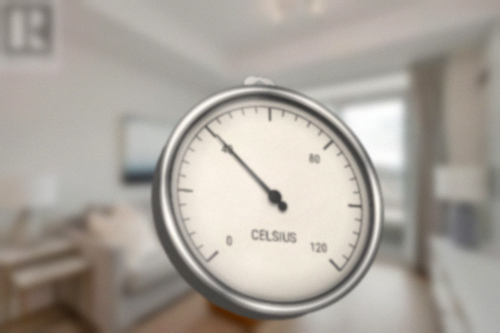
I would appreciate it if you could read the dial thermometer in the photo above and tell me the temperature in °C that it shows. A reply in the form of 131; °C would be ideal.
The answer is 40; °C
